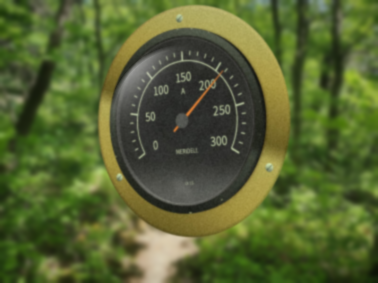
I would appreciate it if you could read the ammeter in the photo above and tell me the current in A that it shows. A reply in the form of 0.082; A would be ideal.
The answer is 210; A
